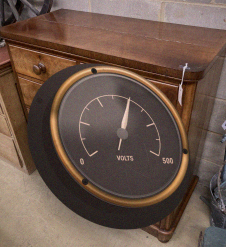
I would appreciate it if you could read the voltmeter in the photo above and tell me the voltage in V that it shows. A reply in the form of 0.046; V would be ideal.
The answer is 300; V
